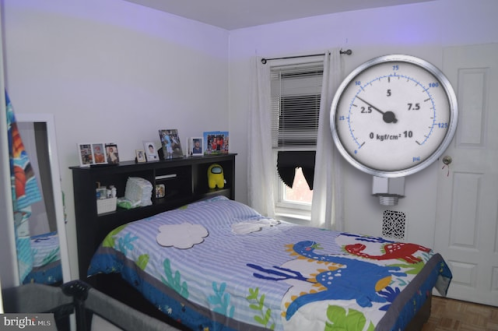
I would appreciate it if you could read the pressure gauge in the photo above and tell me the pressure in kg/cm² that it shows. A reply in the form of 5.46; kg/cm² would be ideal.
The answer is 3; kg/cm²
